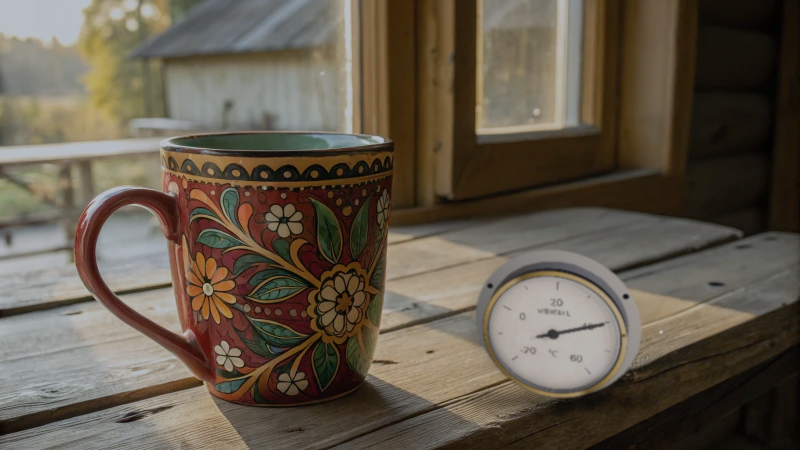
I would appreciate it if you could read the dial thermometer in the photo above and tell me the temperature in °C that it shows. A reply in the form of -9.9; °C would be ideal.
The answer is 40; °C
